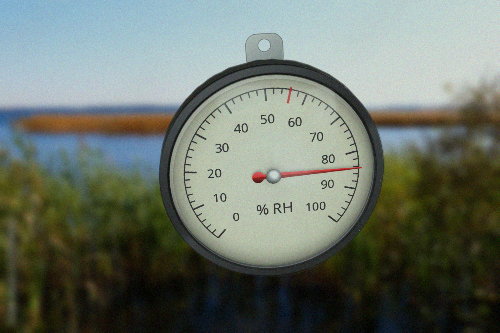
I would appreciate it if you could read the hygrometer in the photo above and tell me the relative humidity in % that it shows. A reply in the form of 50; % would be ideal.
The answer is 84; %
